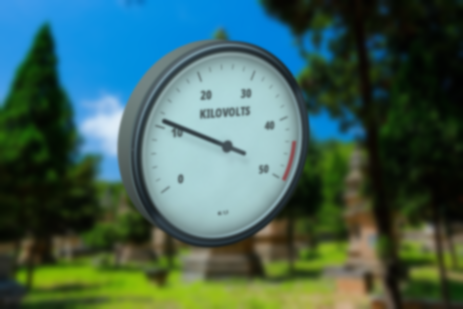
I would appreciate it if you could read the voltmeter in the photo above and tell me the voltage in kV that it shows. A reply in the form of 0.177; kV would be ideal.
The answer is 11; kV
